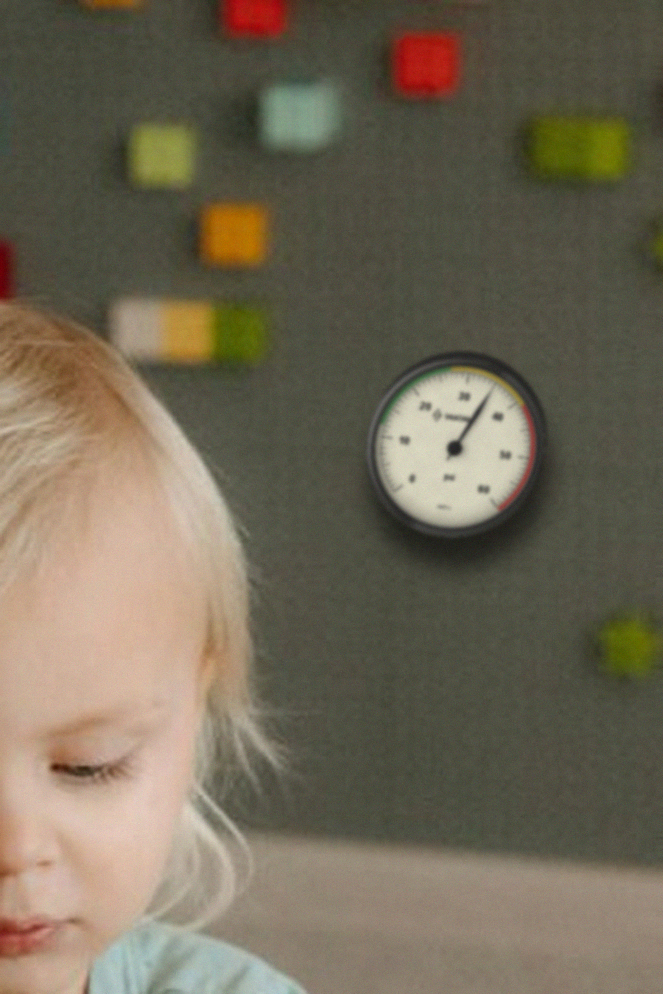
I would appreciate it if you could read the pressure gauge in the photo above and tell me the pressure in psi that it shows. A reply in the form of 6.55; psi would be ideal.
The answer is 35; psi
